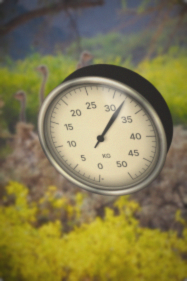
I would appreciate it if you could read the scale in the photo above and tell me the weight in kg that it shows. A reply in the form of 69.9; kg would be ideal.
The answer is 32; kg
